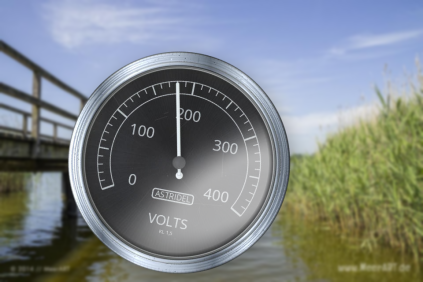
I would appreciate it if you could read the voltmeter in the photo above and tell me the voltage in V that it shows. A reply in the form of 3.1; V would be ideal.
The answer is 180; V
